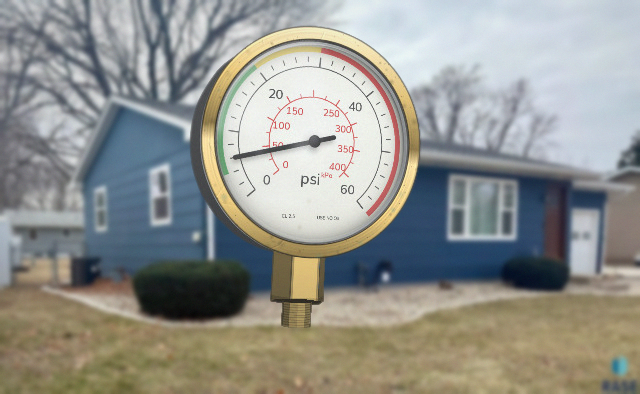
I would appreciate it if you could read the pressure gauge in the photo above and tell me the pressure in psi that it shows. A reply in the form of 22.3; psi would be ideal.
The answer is 6; psi
